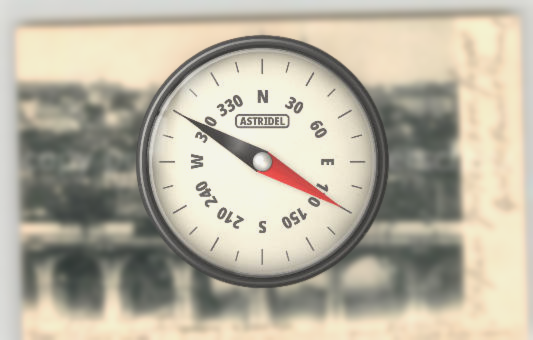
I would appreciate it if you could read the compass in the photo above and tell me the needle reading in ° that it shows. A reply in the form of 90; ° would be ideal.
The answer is 120; °
